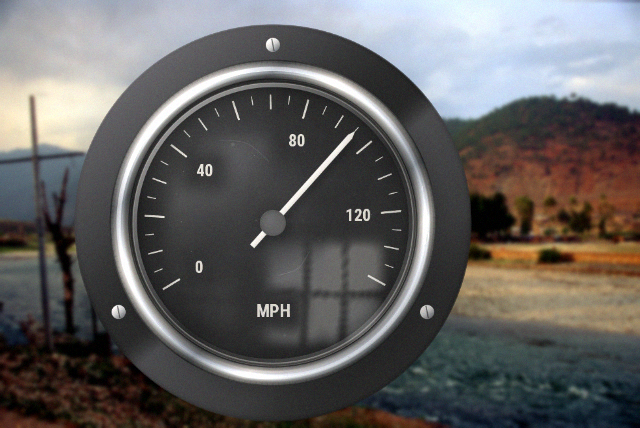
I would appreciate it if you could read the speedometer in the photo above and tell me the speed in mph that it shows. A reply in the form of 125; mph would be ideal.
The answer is 95; mph
